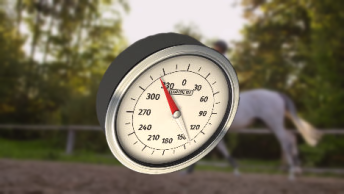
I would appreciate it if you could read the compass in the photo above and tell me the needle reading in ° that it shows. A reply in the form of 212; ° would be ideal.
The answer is 322.5; °
